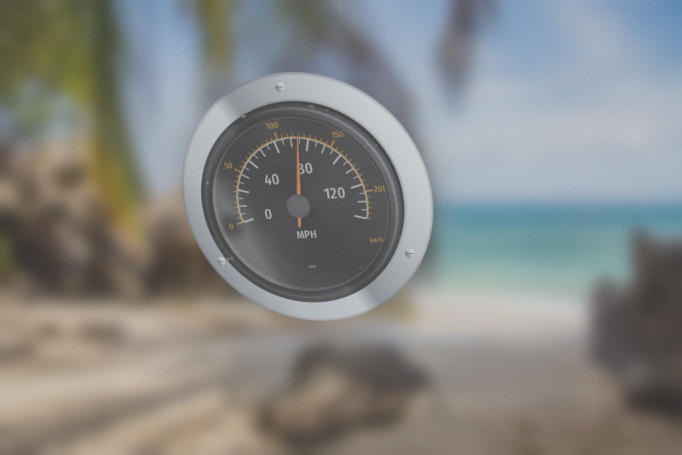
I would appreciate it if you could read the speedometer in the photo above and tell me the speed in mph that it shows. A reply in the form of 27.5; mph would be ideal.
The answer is 75; mph
